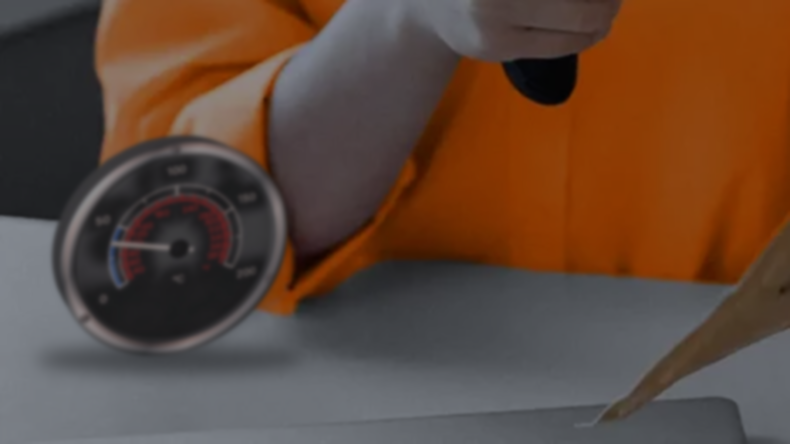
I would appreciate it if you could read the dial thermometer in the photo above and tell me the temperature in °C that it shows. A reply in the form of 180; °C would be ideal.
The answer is 37.5; °C
